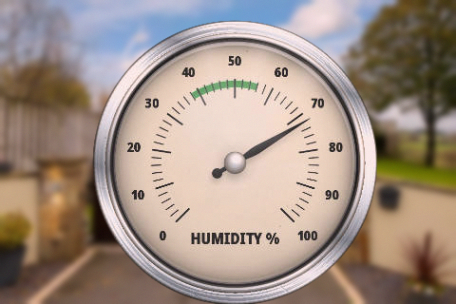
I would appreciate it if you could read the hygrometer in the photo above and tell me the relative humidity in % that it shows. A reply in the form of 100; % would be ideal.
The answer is 72; %
